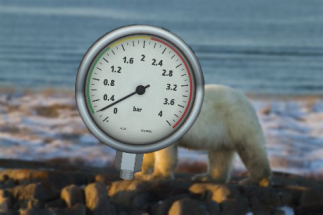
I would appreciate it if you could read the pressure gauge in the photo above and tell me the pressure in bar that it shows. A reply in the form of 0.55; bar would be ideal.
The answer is 0.2; bar
